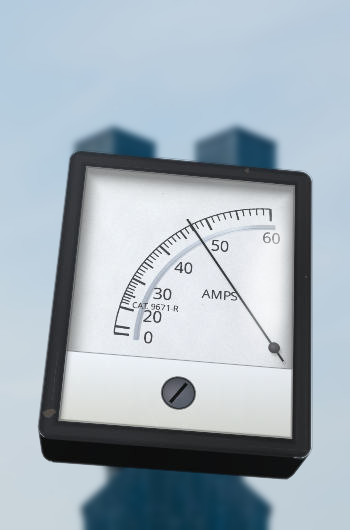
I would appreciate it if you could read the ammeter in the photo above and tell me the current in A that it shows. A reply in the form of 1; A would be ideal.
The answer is 47; A
